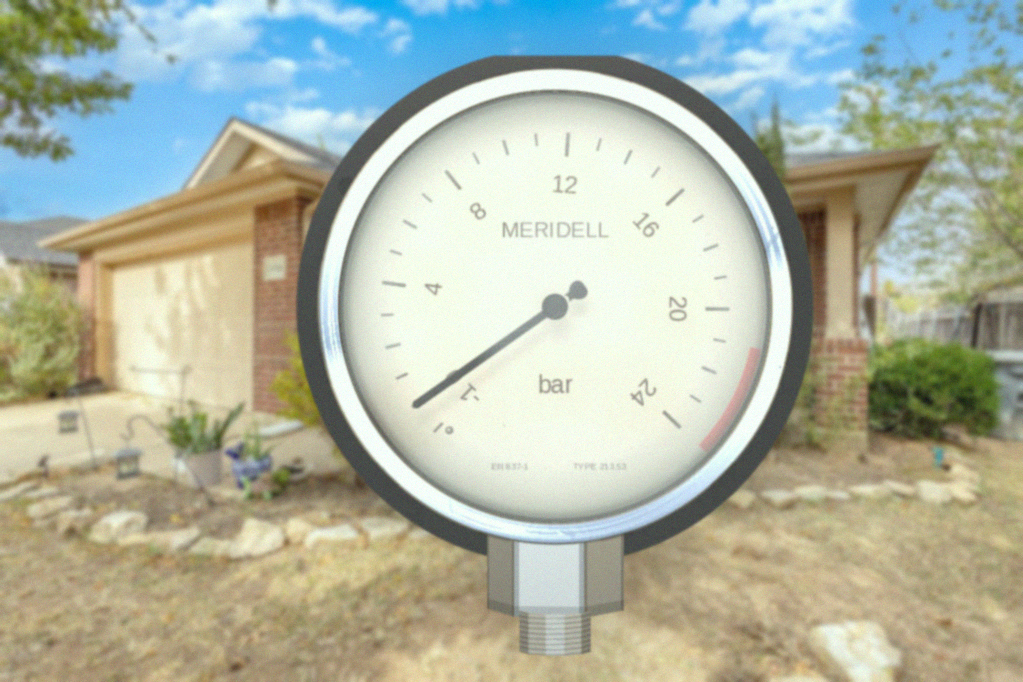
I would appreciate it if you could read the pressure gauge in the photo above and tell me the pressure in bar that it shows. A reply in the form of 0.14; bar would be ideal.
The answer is 0; bar
